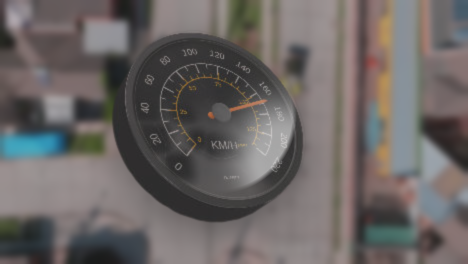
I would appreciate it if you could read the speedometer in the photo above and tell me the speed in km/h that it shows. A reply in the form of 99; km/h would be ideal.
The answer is 170; km/h
